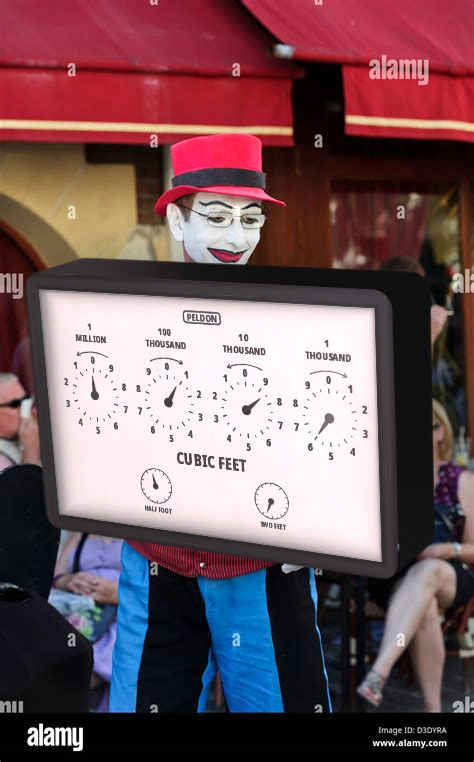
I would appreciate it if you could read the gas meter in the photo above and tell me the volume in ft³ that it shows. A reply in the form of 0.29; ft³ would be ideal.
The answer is 8600; ft³
